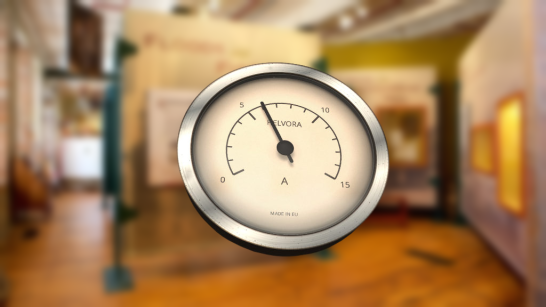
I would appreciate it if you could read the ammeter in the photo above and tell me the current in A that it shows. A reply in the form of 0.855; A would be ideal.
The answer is 6; A
